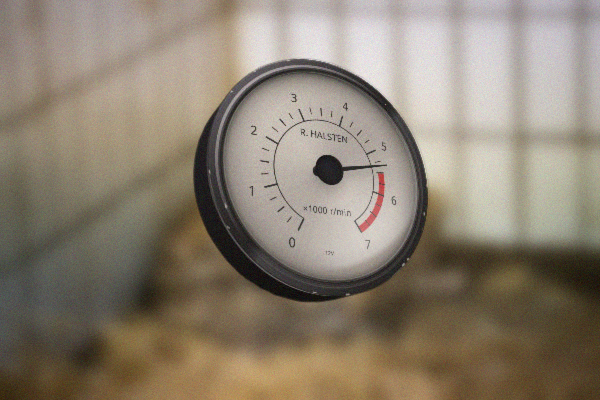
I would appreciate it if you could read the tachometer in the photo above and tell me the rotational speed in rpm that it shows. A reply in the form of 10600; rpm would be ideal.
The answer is 5375; rpm
